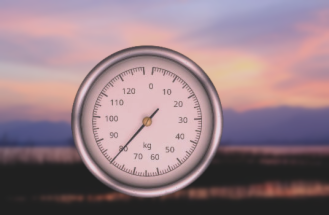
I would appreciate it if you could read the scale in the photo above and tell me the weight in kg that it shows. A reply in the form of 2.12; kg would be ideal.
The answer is 80; kg
